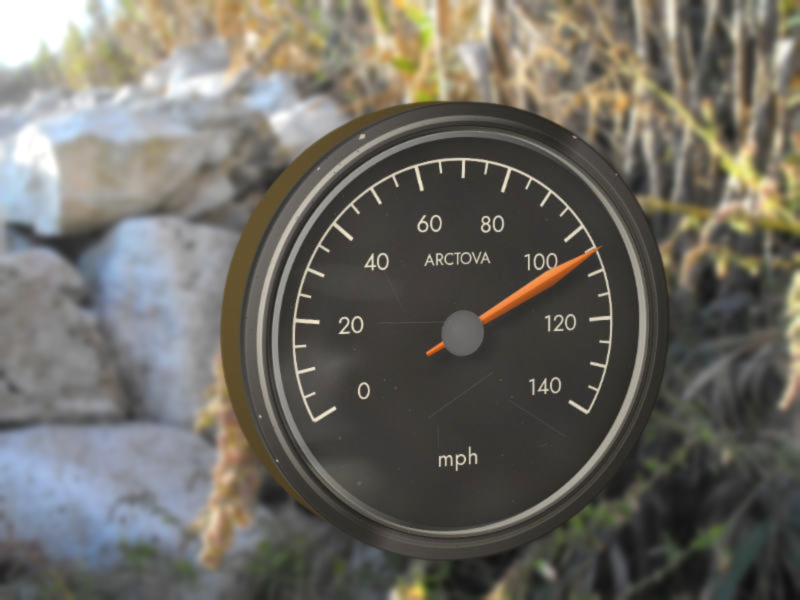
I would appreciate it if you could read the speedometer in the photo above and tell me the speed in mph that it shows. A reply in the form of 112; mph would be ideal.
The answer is 105; mph
